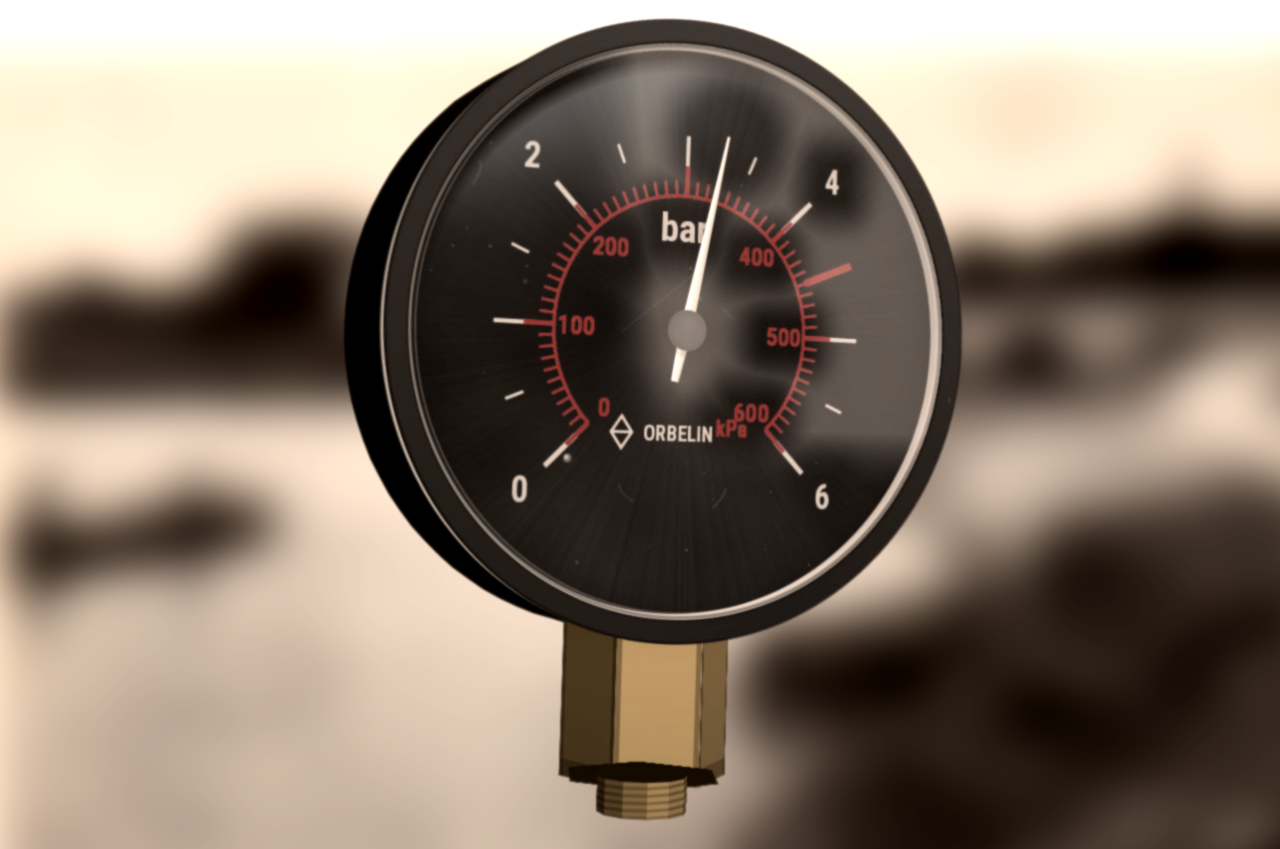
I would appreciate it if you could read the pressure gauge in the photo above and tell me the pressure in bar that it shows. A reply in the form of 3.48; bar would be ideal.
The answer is 3.25; bar
